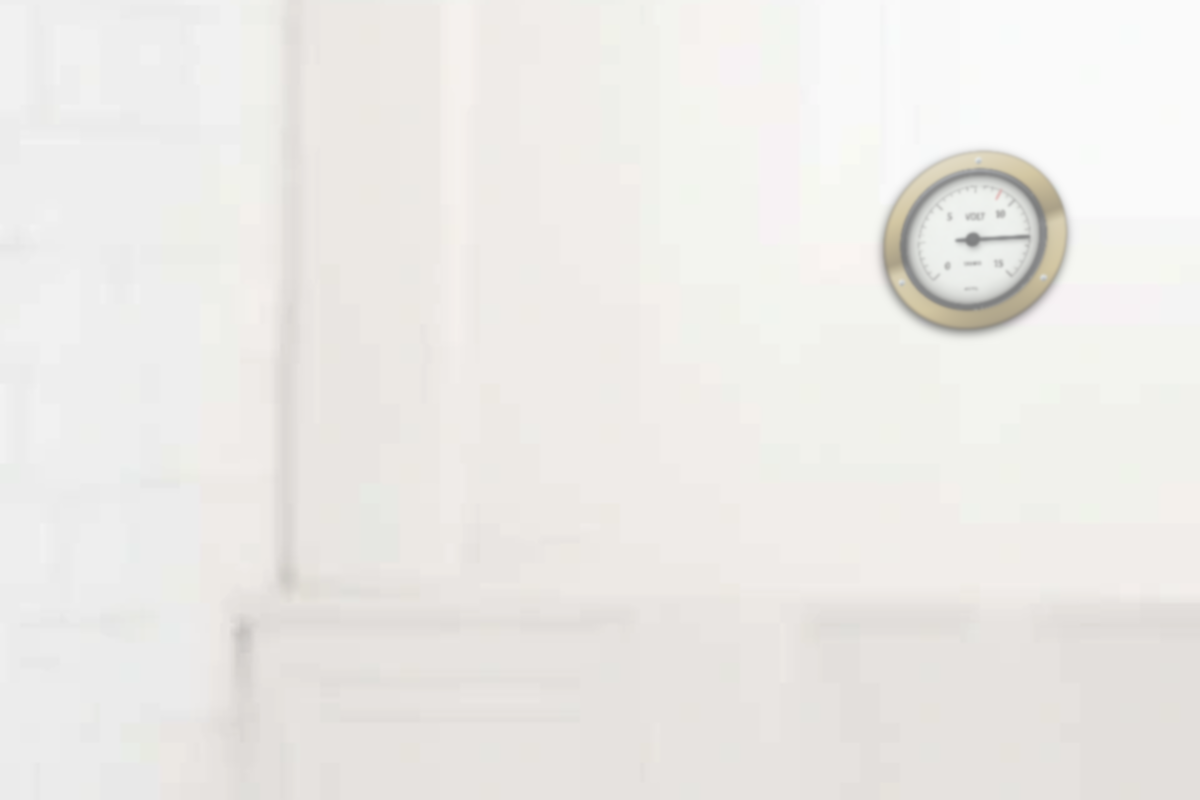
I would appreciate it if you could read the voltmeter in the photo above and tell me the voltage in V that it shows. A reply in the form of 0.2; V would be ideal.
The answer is 12.5; V
